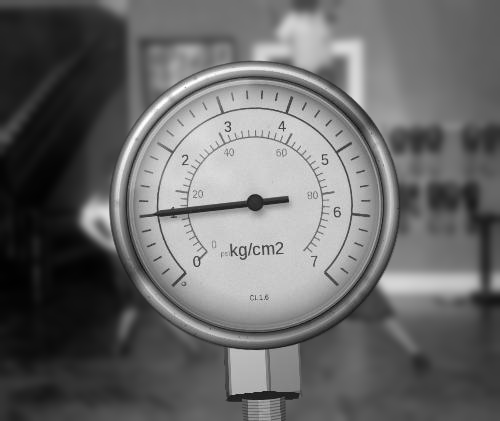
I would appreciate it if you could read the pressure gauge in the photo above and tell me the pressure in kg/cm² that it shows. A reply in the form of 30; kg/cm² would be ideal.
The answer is 1; kg/cm²
